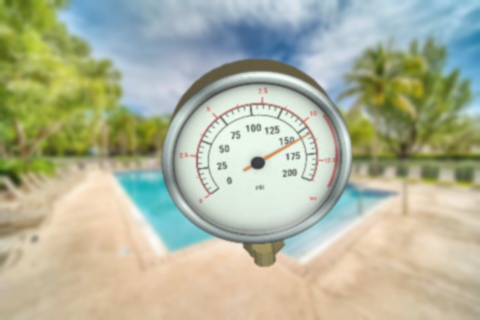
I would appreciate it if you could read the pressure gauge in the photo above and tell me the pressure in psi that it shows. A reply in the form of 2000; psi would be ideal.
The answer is 155; psi
